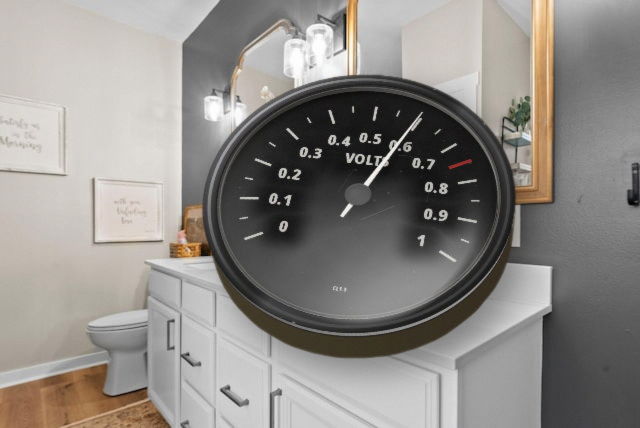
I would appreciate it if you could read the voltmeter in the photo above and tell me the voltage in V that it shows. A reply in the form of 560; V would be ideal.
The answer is 0.6; V
